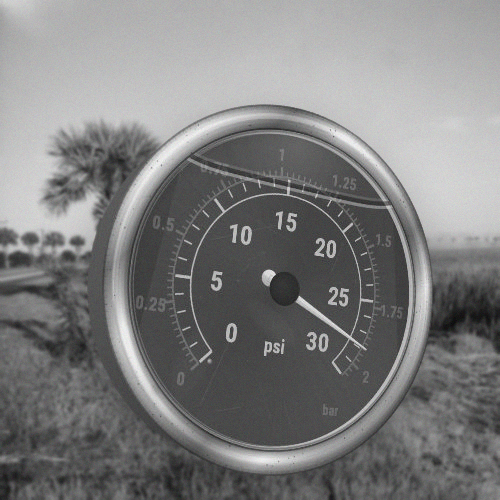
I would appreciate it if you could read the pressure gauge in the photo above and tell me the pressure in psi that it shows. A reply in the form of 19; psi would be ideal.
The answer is 28; psi
